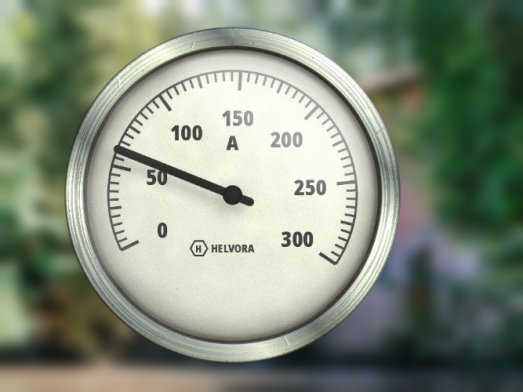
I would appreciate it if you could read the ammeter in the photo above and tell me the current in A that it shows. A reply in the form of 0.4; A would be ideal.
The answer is 60; A
